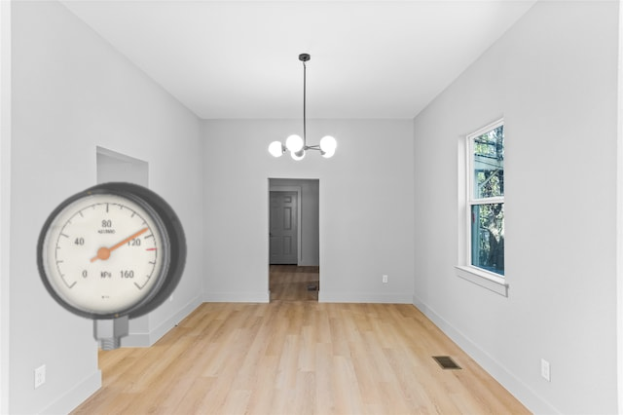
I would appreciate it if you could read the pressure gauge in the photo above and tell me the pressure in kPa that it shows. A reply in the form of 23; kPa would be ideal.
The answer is 115; kPa
